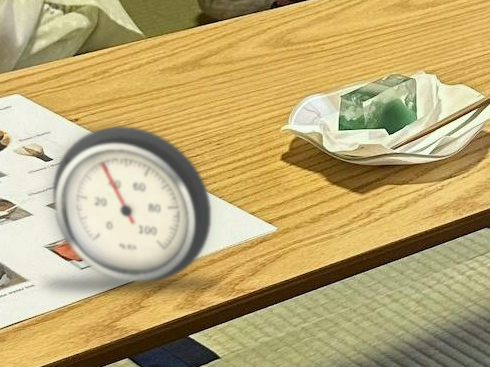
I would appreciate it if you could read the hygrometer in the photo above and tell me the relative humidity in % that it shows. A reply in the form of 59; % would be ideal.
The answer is 40; %
